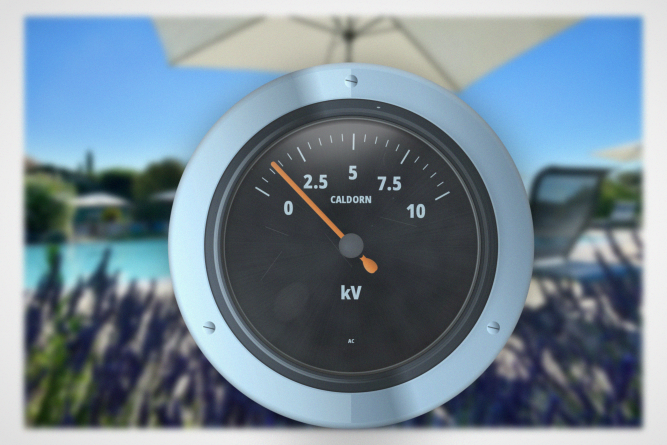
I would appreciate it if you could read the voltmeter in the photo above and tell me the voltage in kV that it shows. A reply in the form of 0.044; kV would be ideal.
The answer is 1.25; kV
